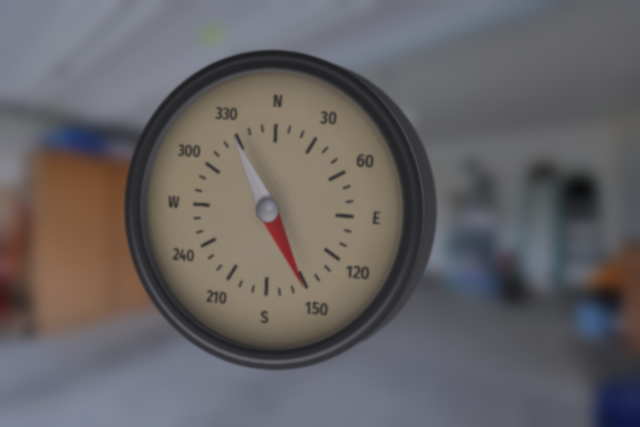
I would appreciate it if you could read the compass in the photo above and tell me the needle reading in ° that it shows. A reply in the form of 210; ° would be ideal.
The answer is 150; °
